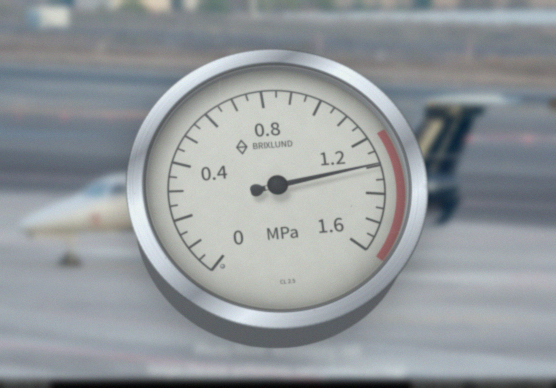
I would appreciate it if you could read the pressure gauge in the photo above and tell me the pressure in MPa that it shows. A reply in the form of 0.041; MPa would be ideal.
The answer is 1.3; MPa
